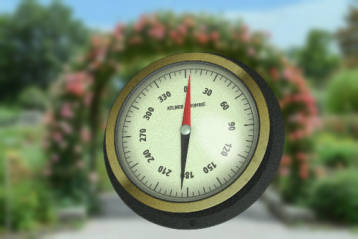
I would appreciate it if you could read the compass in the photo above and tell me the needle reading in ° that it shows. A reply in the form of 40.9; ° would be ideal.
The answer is 5; °
